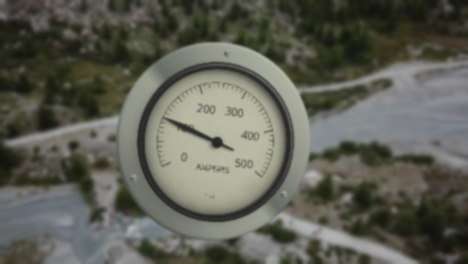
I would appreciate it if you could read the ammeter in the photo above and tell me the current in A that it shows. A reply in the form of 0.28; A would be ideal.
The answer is 100; A
